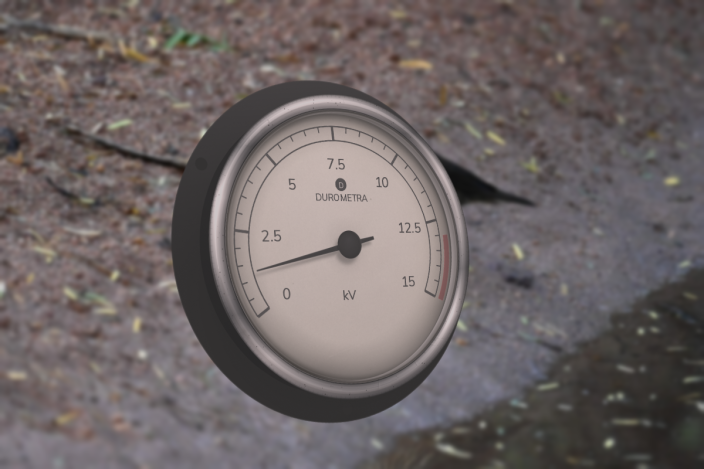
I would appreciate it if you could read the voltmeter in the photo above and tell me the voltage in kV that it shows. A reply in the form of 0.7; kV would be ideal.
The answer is 1.25; kV
